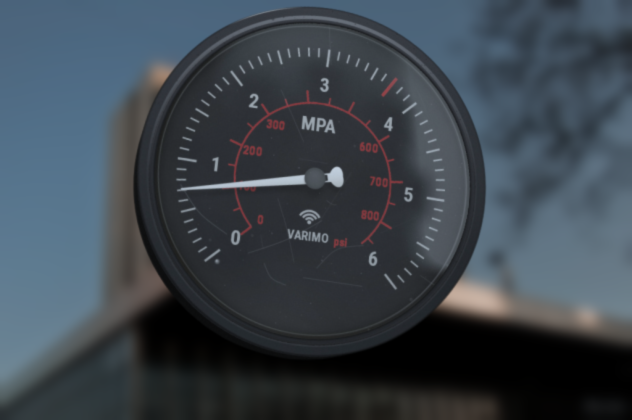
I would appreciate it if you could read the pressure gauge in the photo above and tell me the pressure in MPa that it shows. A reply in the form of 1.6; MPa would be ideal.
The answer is 0.7; MPa
